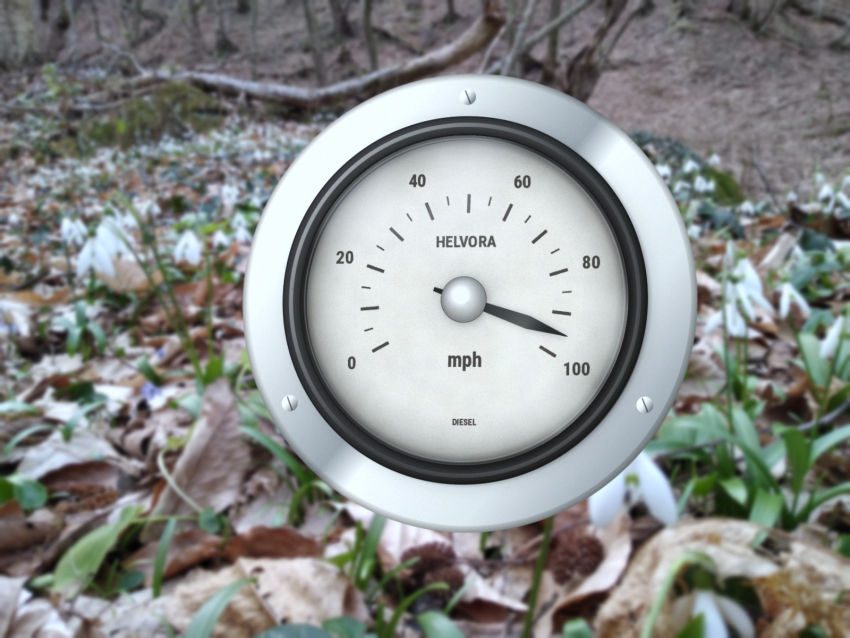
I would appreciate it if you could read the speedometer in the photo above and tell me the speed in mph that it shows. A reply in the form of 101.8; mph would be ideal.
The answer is 95; mph
